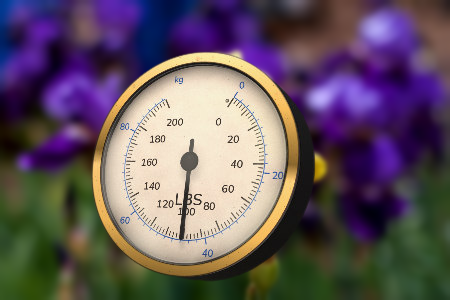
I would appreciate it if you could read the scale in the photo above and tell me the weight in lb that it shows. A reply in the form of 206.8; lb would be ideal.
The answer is 100; lb
